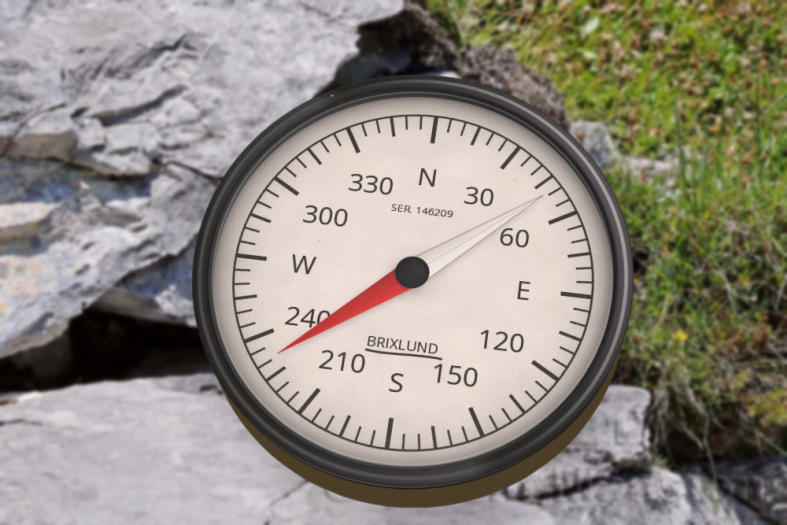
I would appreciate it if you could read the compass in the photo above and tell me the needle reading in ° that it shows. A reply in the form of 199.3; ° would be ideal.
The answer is 230; °
